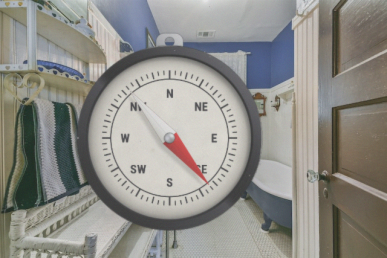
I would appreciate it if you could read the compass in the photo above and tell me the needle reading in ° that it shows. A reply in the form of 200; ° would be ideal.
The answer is 140; °
